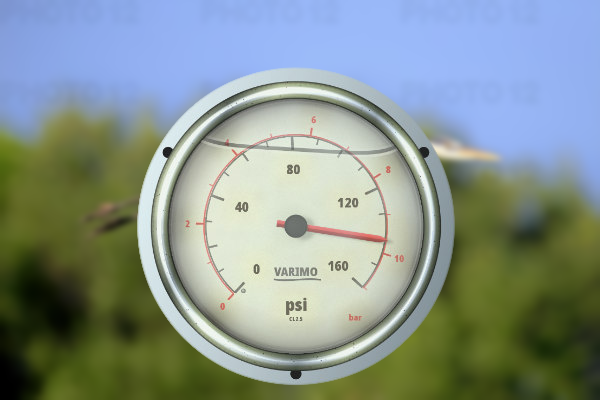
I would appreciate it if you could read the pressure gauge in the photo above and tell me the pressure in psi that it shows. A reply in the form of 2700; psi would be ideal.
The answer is 140; psi
